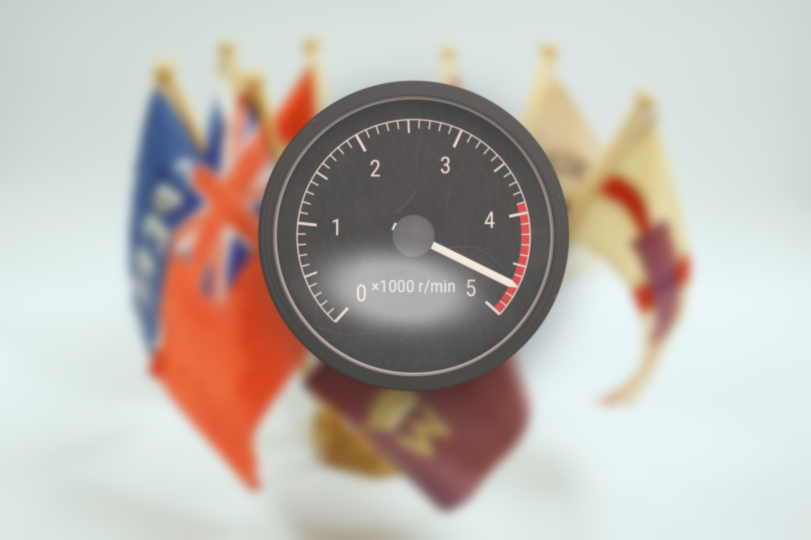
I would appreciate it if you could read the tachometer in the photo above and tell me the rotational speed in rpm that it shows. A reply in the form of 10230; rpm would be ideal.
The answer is 4700; rpm
